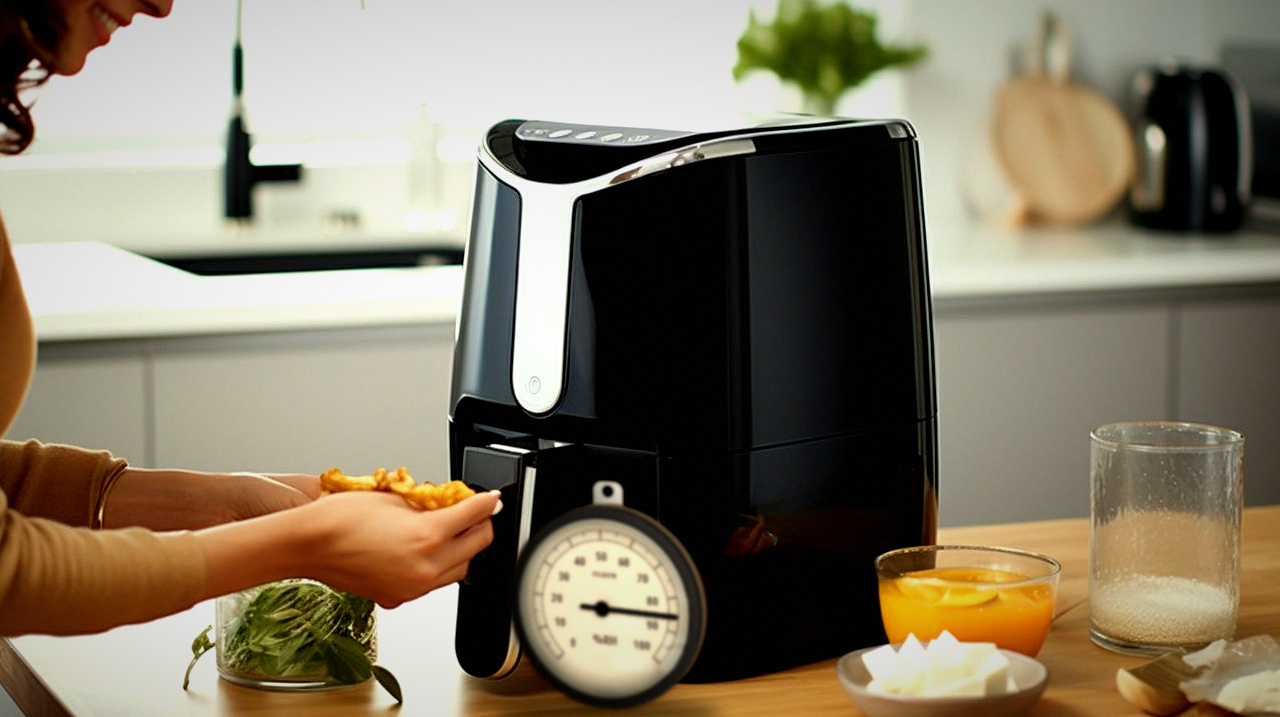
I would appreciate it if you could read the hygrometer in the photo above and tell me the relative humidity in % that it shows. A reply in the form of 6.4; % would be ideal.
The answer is 85; %
